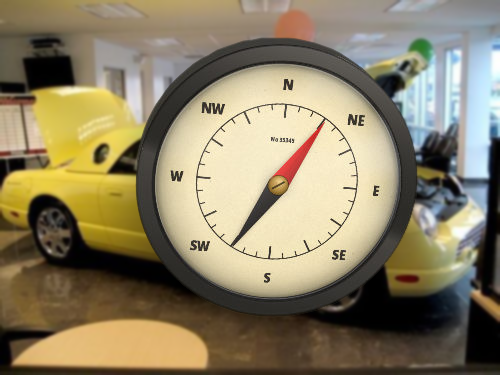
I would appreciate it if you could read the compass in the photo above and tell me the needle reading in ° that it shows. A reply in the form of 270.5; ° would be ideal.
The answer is 30; °
